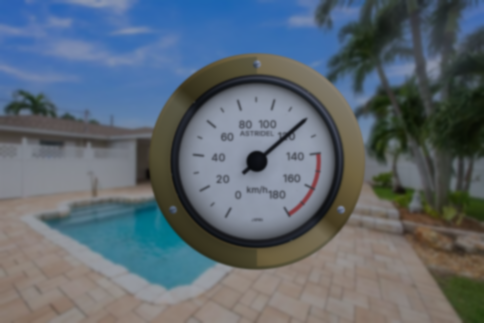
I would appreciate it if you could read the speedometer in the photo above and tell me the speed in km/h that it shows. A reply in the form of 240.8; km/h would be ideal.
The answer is 120; km/h
